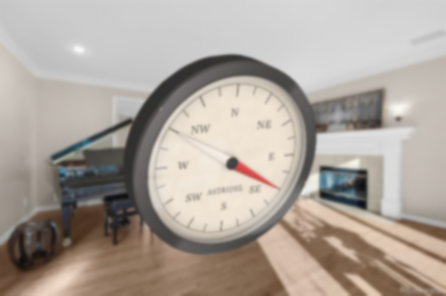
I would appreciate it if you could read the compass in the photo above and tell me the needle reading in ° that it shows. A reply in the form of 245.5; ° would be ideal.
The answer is 120; °
